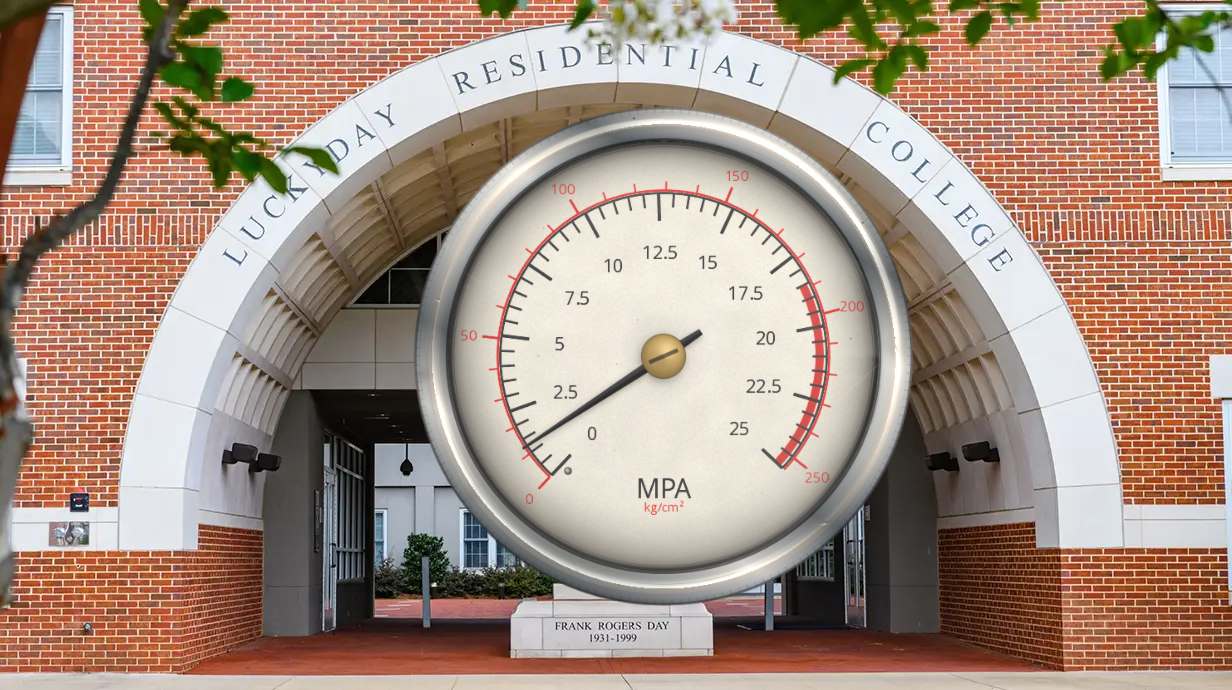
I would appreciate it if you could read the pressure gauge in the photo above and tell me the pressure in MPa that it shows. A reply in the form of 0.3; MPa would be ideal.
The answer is 1.25; MPa
